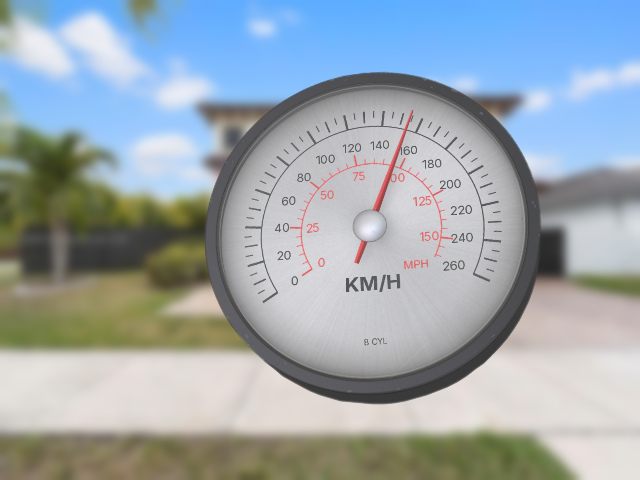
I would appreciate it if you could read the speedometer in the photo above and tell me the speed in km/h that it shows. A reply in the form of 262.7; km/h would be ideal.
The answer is 155; km/h
